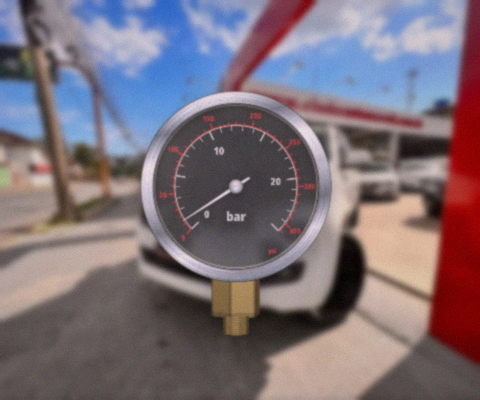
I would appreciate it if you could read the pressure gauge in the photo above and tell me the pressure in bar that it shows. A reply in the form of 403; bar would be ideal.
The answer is 1; bar
